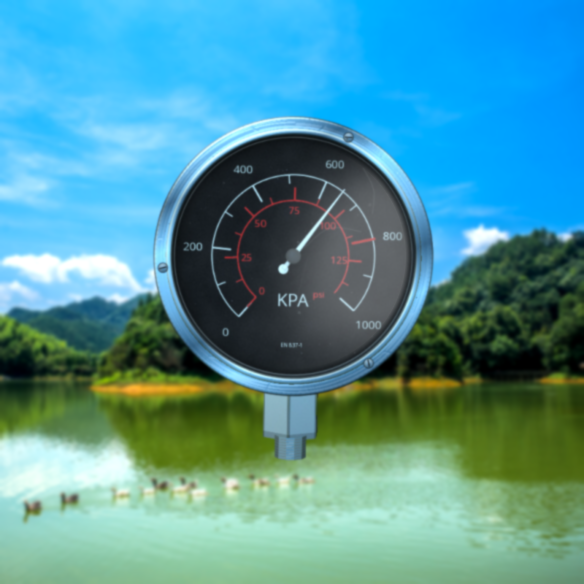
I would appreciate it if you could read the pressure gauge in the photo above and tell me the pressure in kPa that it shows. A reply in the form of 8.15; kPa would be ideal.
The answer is 650; kPa
